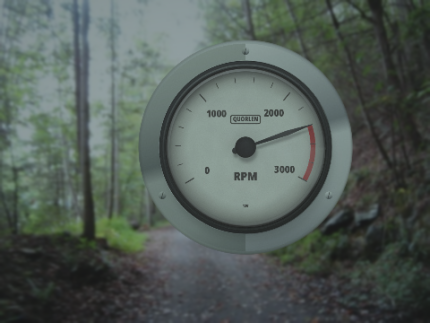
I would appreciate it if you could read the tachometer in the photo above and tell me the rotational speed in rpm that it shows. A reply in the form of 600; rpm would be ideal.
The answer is 2400; rpm
